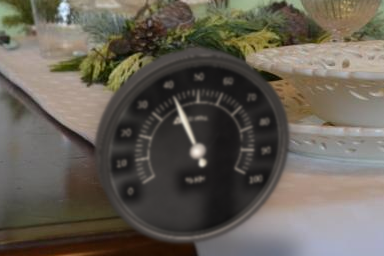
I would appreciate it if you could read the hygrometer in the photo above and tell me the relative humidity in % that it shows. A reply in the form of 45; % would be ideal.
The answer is 40; %
